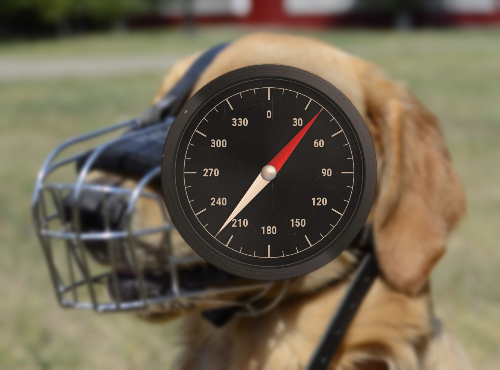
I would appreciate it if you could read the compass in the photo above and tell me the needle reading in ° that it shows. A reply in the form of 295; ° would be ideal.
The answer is 40; °
